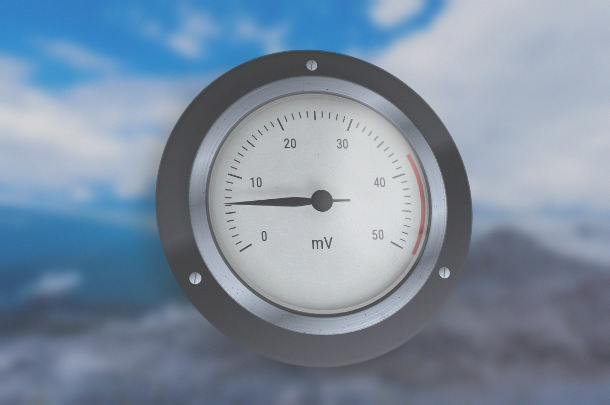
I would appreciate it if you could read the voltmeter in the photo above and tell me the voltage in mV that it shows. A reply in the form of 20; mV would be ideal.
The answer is 6; mV
